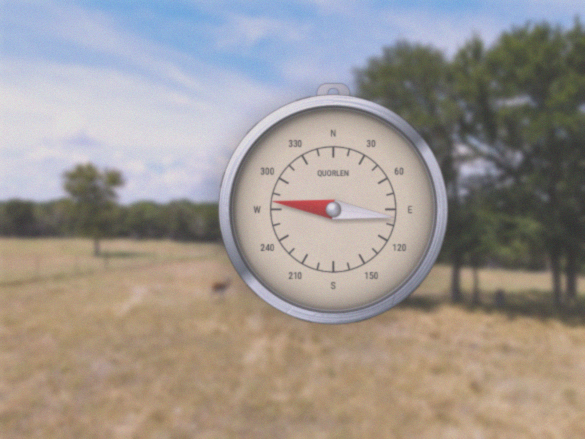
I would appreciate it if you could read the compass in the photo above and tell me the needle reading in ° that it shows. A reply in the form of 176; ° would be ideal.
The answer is 277.5; °
